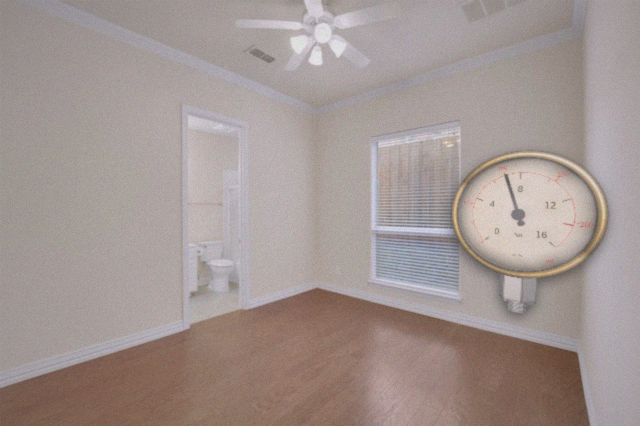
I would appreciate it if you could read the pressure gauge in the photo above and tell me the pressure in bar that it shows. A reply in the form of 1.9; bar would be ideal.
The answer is 7; bar
